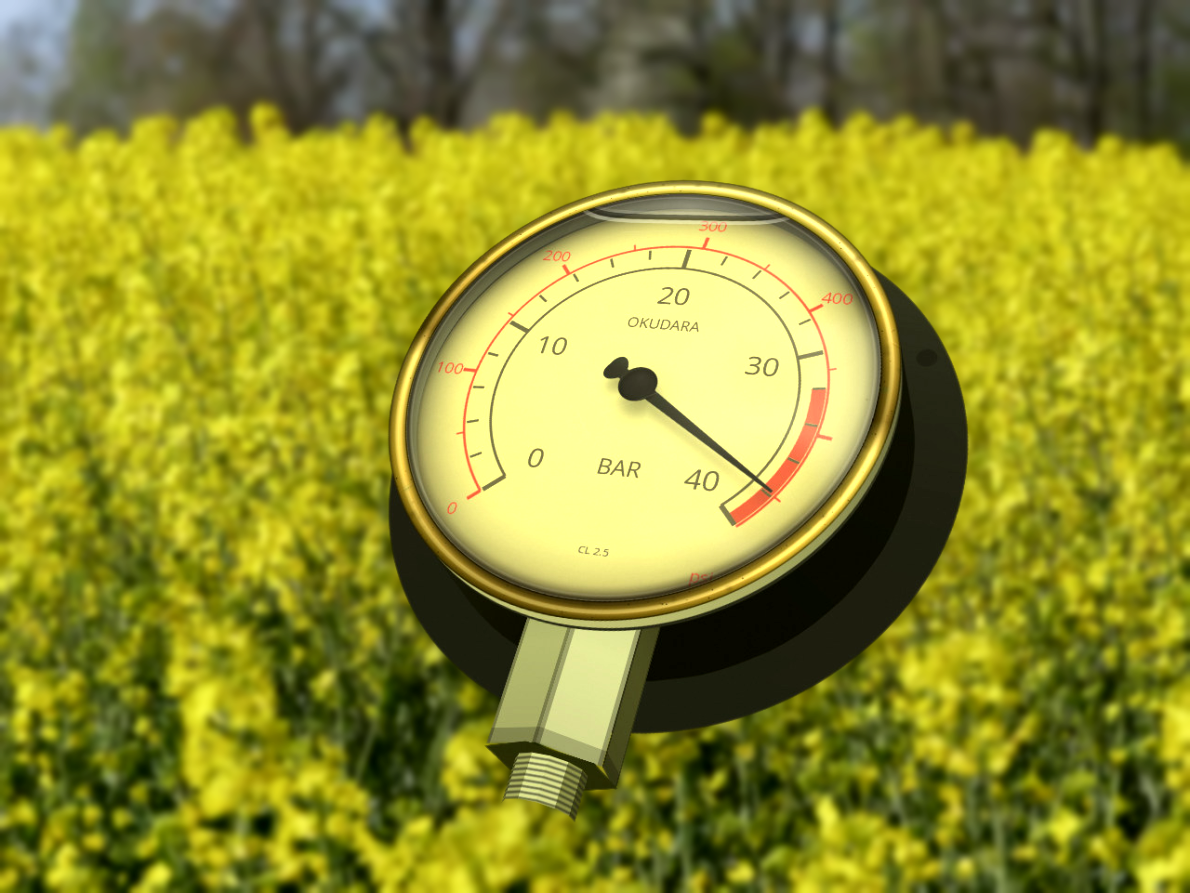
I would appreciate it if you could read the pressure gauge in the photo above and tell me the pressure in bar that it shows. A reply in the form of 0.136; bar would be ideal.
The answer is 38; bar
